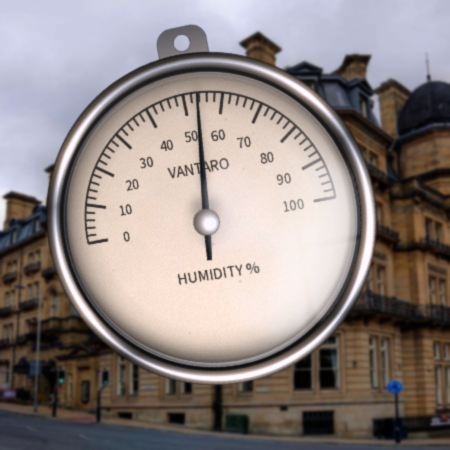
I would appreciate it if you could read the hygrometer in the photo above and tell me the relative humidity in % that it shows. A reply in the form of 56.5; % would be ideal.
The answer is 54; %
